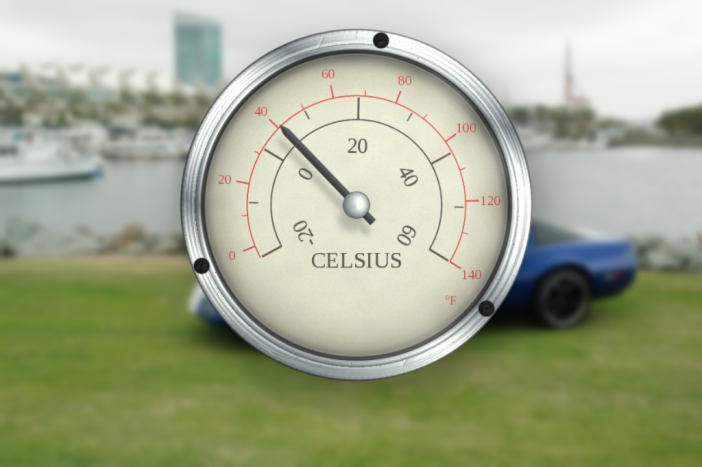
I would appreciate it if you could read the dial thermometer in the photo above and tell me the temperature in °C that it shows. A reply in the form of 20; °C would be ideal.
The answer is 5; °C
